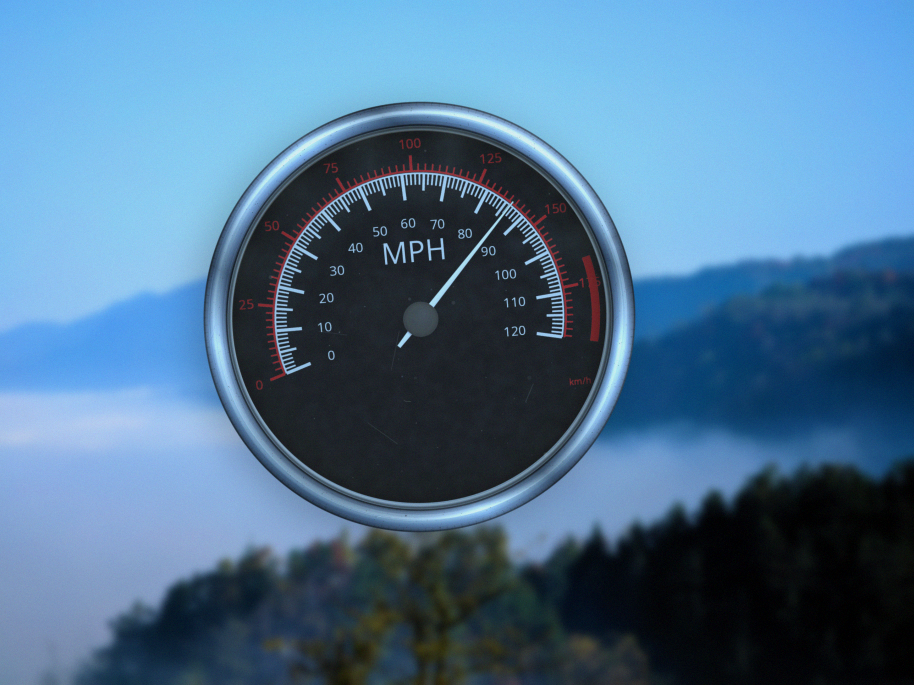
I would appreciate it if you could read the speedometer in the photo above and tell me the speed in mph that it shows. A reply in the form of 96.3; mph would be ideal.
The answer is 86; mph
